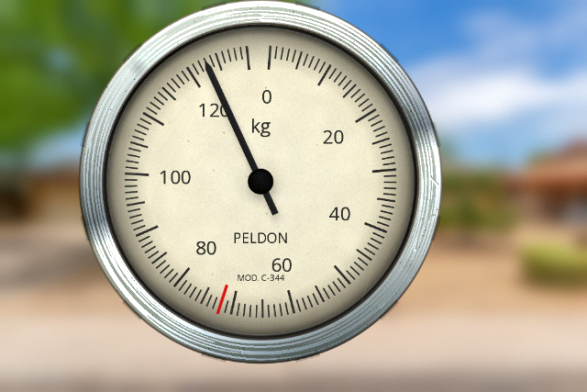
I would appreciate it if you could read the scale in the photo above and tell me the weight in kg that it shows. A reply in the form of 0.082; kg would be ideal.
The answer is 123; kg
